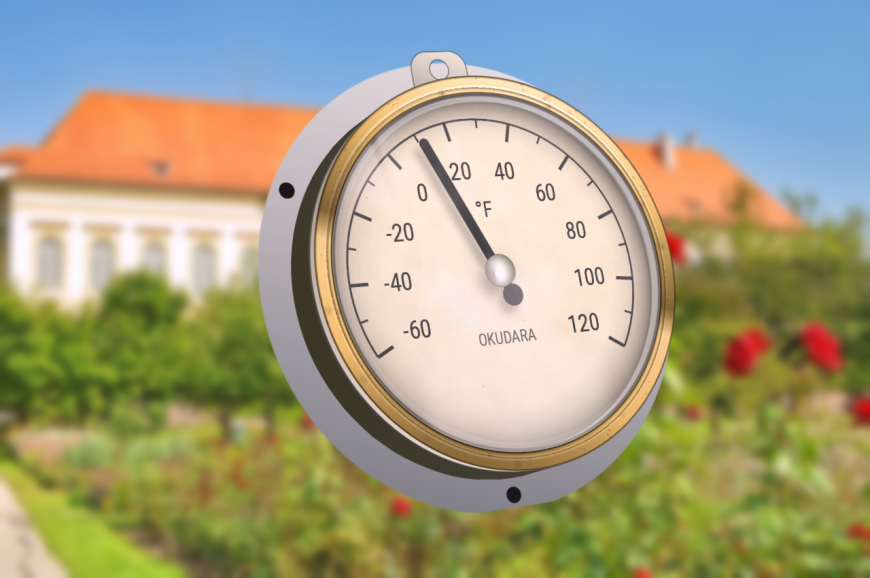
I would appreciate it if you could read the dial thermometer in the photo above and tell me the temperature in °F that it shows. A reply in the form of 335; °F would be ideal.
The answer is 10; °F
